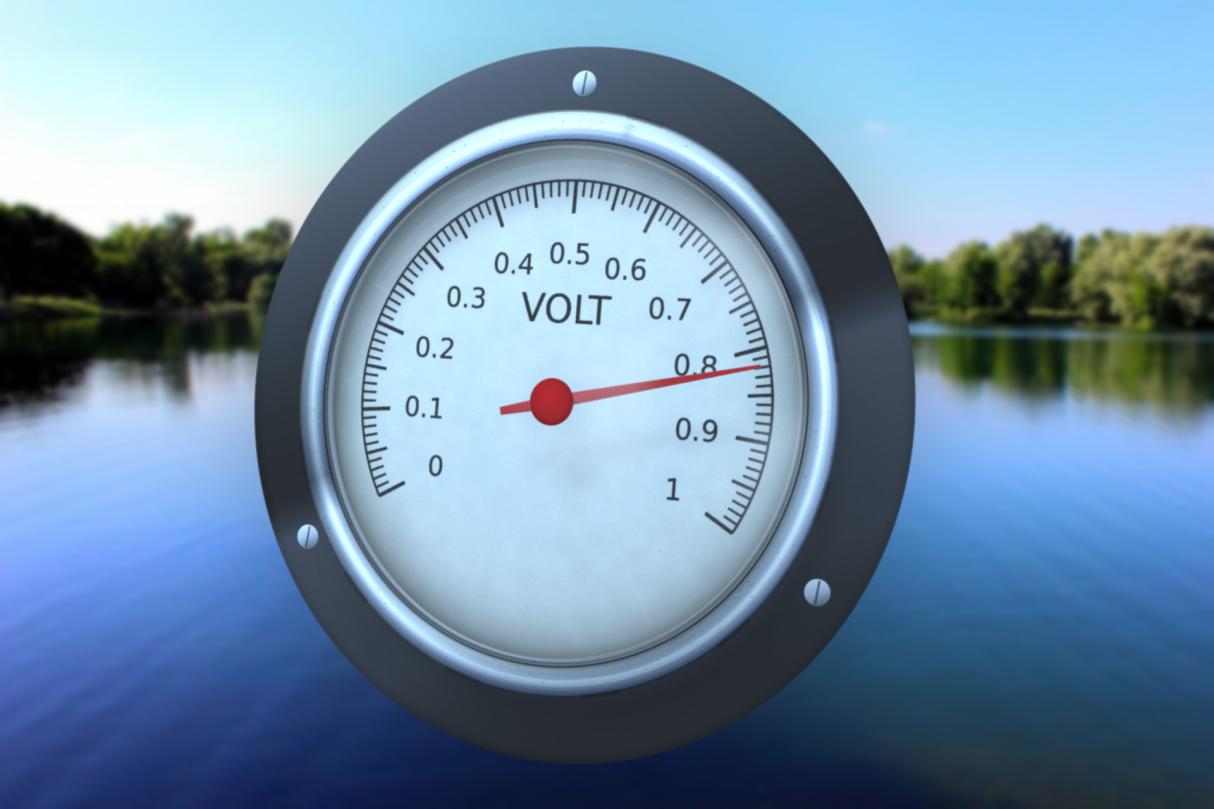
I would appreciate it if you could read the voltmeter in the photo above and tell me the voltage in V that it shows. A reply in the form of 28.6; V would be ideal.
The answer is 0.82; V
